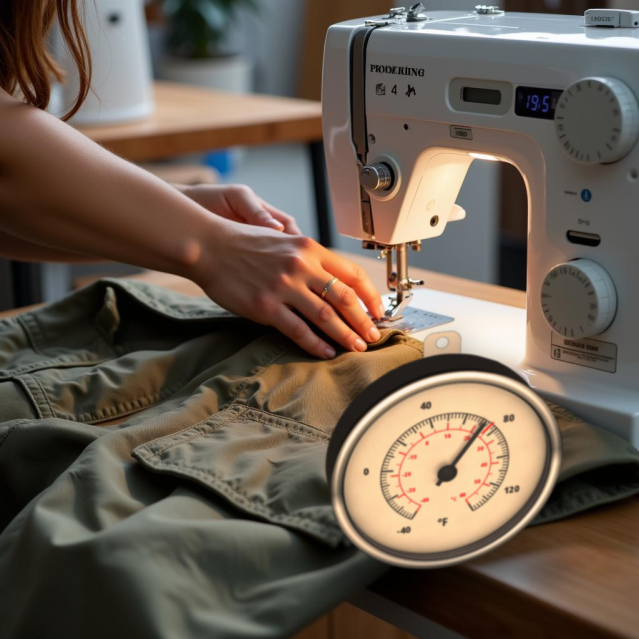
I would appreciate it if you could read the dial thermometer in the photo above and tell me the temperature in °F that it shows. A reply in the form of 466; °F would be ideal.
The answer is 70; °F
